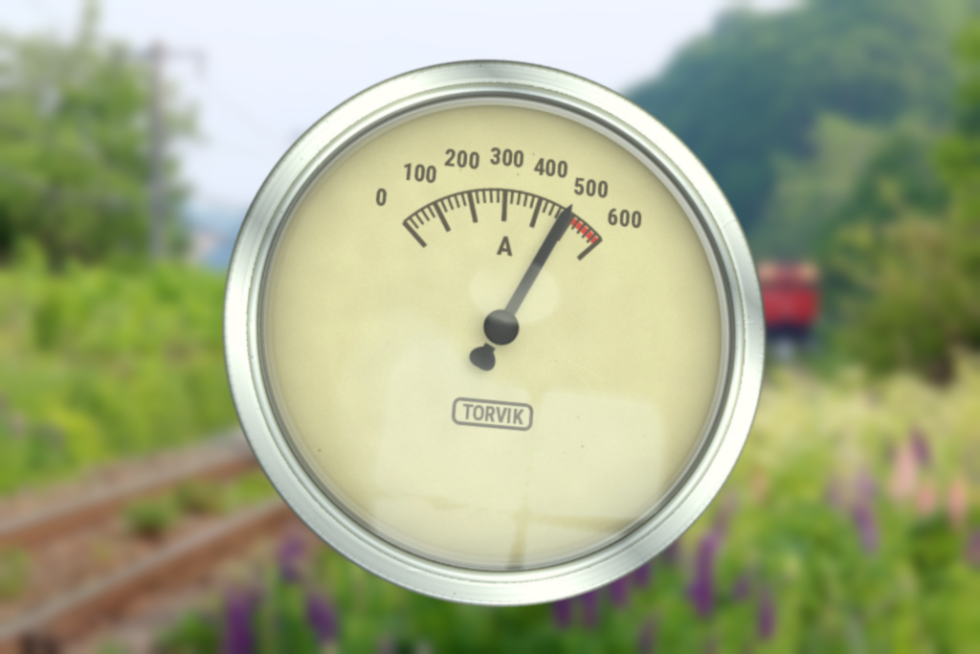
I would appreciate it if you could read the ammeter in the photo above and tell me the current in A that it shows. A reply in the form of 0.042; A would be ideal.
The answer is 480; A
